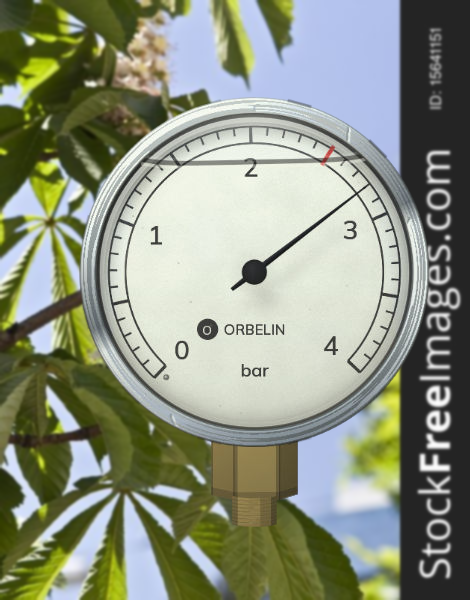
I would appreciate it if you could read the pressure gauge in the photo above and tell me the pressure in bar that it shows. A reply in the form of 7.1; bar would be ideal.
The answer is 2.8; bar
